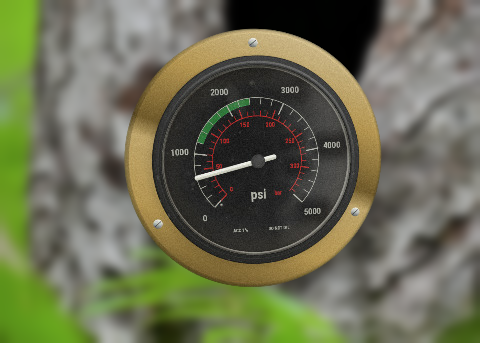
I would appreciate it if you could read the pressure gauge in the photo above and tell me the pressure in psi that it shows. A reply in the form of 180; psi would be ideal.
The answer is 600; psi
